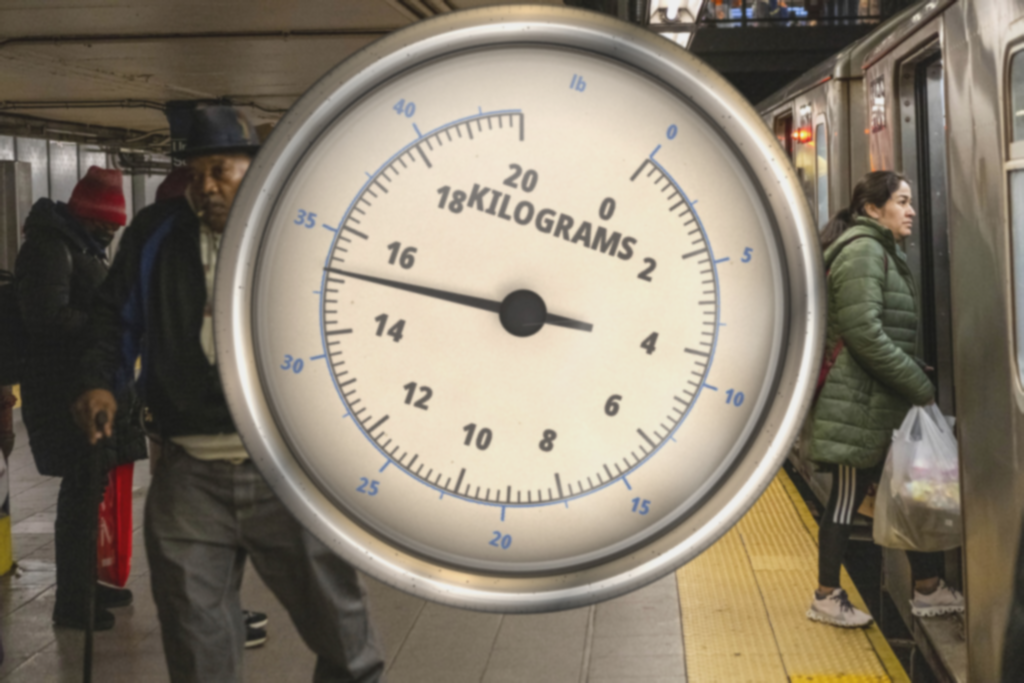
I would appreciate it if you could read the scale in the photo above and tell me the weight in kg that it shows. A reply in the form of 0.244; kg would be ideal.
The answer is 15.2; kg
